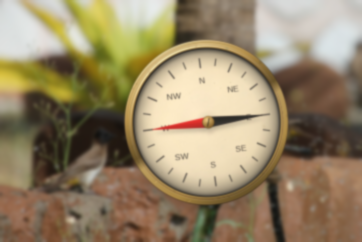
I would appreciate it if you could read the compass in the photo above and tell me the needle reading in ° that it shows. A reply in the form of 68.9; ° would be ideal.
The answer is 270; °
